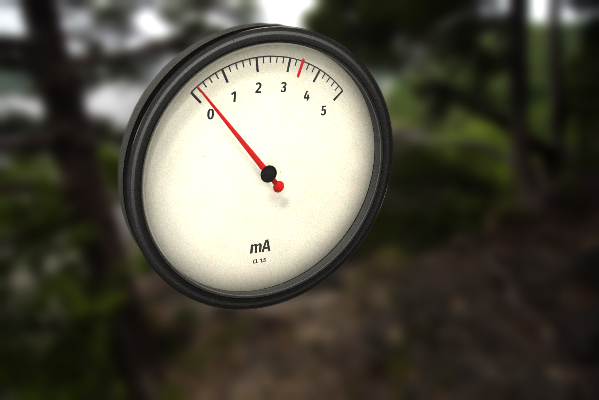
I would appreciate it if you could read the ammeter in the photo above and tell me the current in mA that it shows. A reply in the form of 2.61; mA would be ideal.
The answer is 0.2; mA
